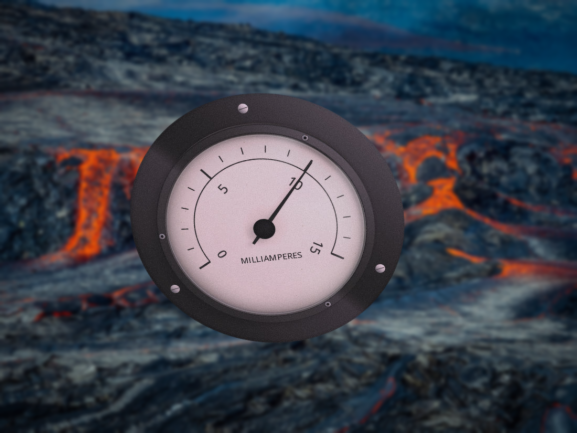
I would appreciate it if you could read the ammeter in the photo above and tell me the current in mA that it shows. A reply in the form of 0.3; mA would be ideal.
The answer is 10; mA
